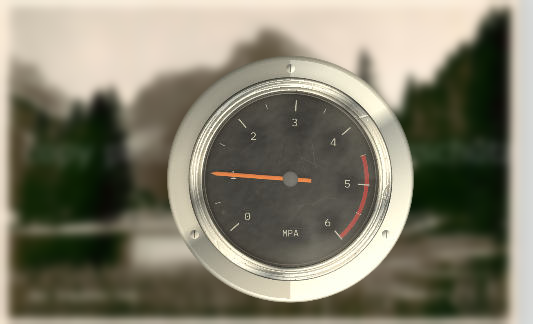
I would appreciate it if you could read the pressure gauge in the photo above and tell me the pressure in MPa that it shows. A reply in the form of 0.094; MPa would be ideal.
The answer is 1; MPa
